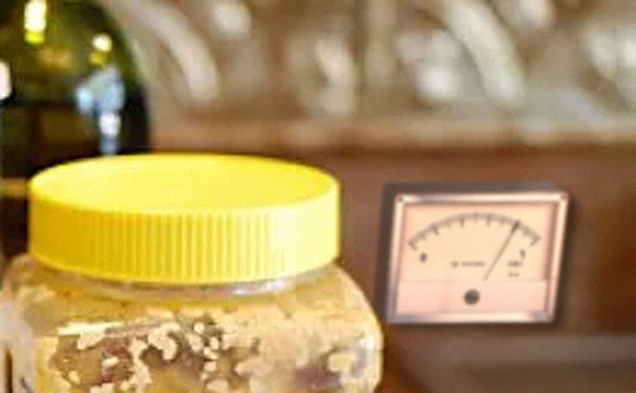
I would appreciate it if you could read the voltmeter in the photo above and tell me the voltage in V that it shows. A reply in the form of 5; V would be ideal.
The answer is 0.8; V
